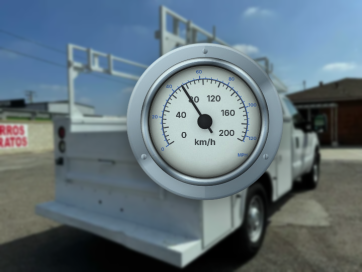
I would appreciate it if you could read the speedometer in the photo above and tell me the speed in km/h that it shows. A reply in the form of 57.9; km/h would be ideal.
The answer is 75; km/h
